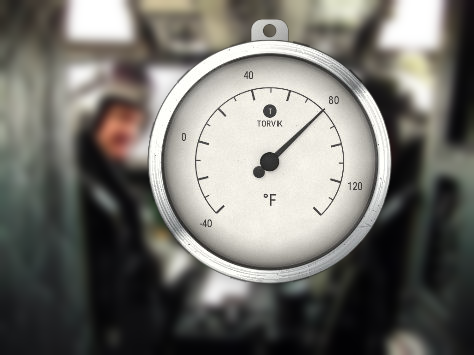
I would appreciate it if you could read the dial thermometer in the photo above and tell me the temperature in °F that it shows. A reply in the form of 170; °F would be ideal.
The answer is 80; °F
